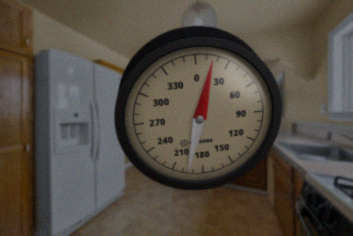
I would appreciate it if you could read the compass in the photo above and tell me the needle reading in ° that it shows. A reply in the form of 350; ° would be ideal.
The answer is 15; °
